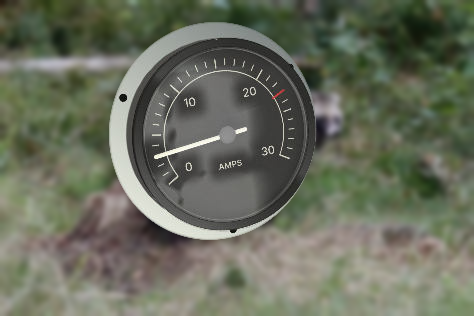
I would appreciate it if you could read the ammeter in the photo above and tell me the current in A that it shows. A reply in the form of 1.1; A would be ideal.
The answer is 3; A
